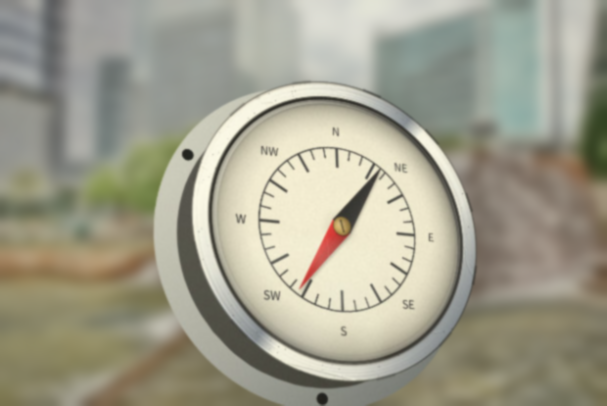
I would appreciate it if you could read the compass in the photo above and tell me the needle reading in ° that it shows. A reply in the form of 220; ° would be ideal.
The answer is 215; °
